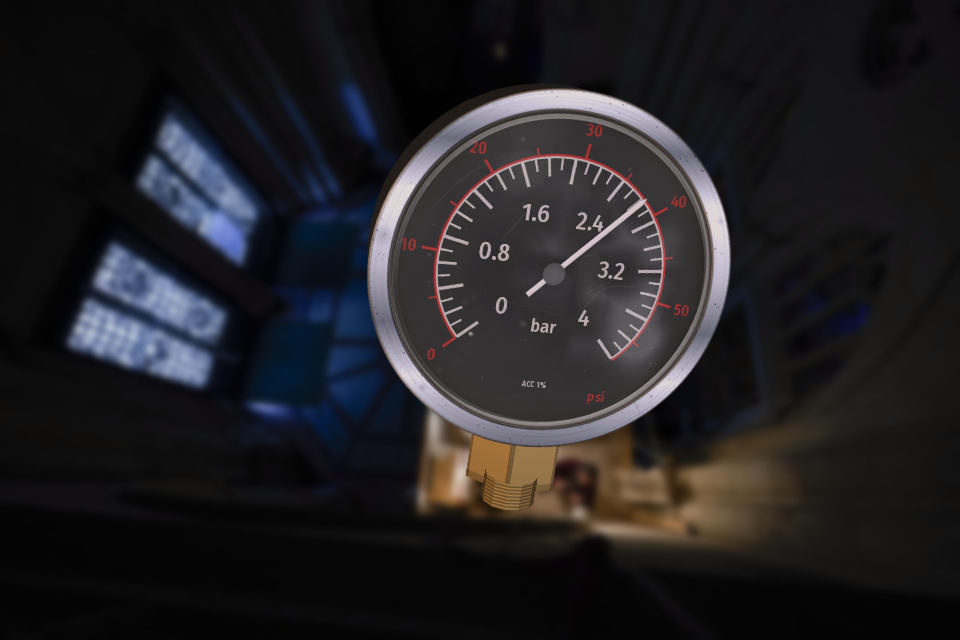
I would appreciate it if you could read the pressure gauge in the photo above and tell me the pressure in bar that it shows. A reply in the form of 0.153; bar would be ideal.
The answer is 2.6; bar
